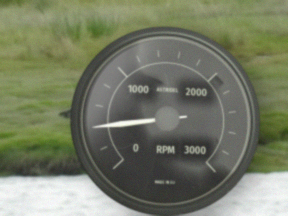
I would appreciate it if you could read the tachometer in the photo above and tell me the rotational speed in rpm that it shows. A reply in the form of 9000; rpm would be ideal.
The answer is 400; rpm
